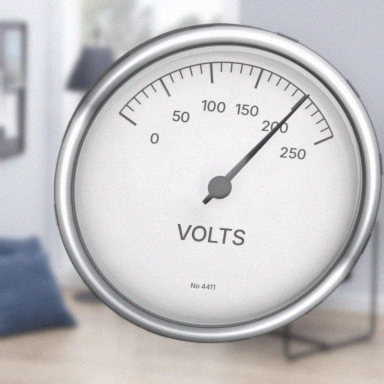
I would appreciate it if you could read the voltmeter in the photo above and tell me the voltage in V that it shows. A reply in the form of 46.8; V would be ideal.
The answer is 200; V
